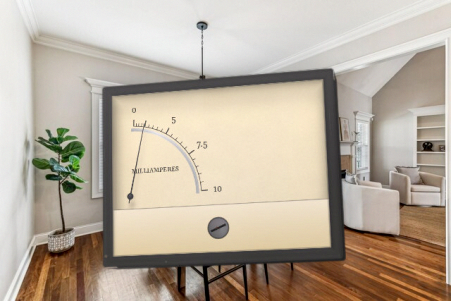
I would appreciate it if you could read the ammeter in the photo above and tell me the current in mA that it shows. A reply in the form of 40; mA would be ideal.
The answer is 2.5; mA
